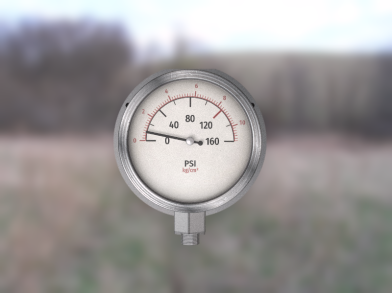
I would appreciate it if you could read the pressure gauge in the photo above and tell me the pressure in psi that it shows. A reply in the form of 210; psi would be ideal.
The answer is 10; psi
